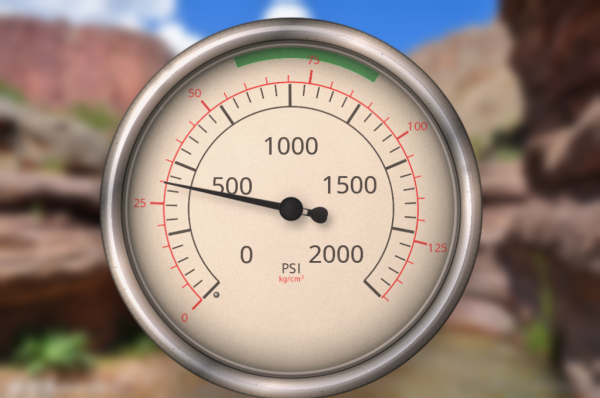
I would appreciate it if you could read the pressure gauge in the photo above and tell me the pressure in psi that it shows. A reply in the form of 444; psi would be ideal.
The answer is 425; psi
